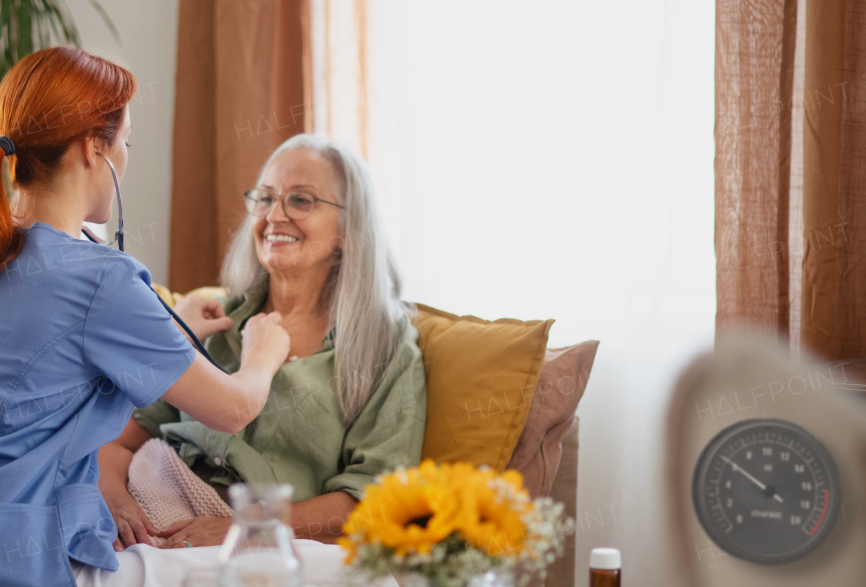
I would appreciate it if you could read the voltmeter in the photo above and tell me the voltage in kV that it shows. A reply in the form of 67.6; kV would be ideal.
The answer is 6; kV
